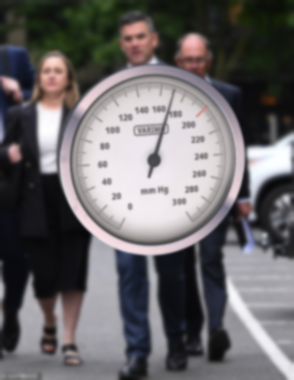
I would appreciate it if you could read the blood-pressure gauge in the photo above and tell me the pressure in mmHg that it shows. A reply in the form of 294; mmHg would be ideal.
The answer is 170; mmHg
